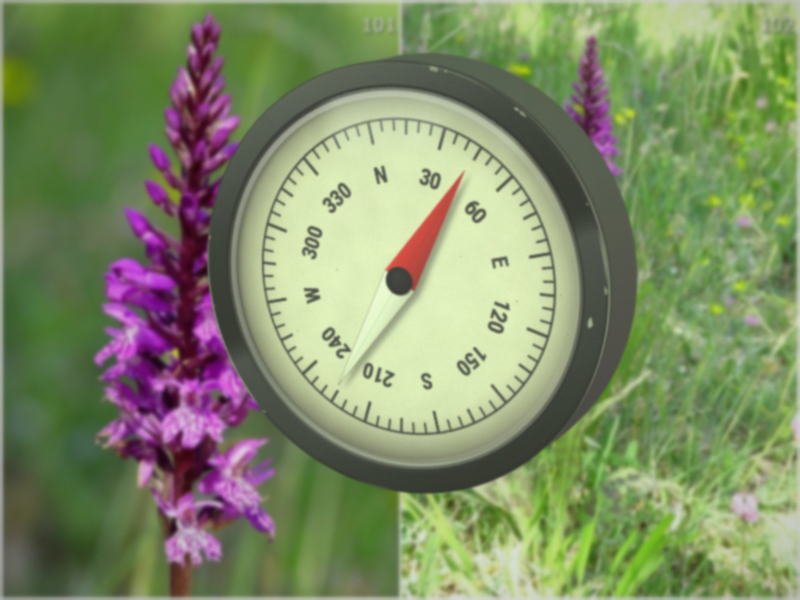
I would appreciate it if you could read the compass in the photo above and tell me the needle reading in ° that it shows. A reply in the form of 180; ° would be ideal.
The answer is 45; °
